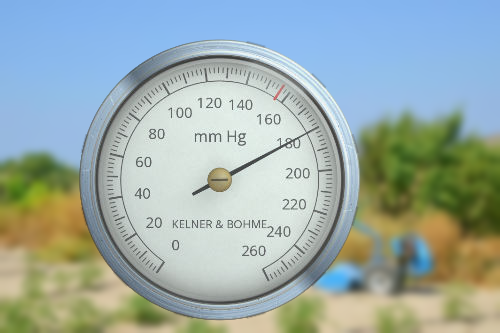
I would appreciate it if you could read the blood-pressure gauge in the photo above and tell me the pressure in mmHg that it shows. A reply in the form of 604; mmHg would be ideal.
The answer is 180; mmHg
